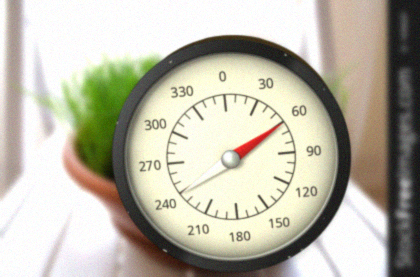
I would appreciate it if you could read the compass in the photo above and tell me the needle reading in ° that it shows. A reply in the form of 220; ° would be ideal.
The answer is 60; °
